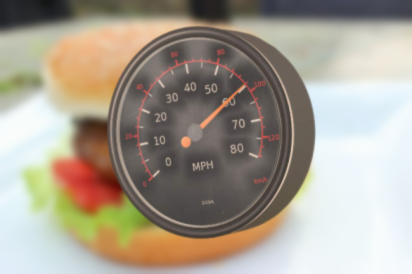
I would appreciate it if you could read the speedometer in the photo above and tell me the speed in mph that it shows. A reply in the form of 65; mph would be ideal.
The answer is 60; mph
